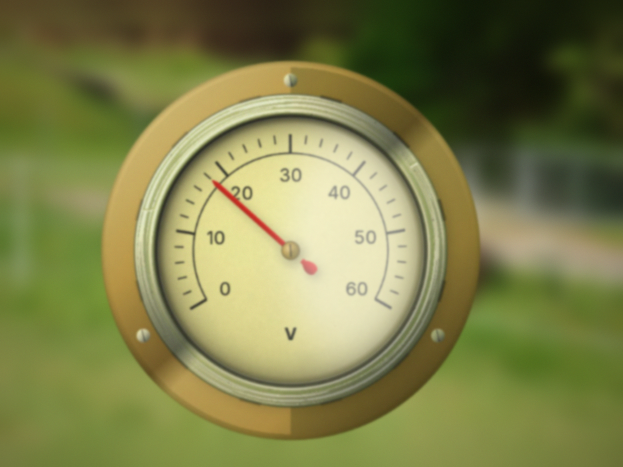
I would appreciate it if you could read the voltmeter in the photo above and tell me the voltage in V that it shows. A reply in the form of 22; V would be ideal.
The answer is 18; V
